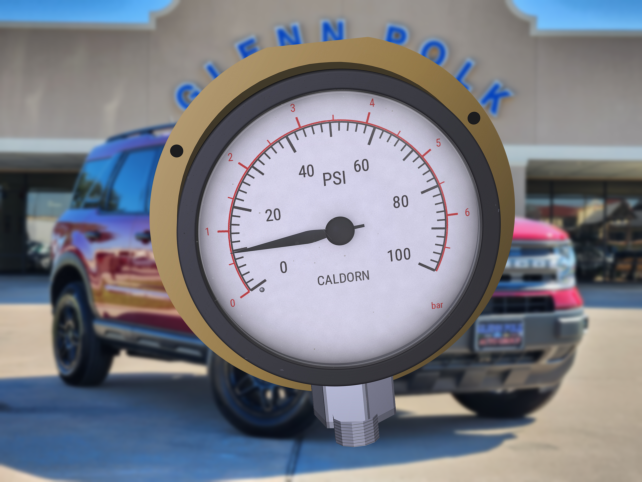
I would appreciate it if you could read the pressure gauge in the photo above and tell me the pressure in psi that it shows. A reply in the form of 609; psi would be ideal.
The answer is 10; psi
